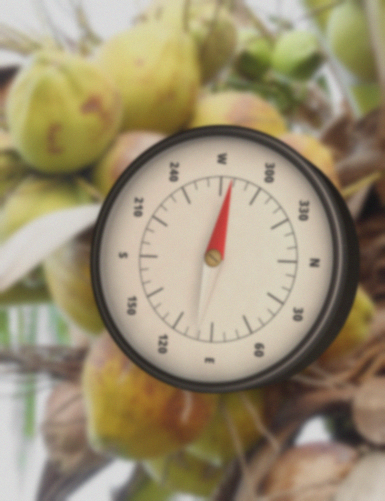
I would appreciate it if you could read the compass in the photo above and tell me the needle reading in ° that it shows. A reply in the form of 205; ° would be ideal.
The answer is 280; °
